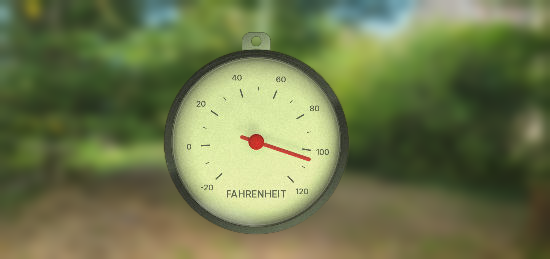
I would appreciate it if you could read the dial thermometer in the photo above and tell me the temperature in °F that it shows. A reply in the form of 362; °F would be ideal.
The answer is 105; °F
